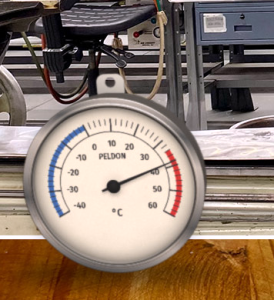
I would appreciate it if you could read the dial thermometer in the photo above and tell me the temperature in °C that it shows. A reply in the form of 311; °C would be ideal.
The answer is 38; °C
